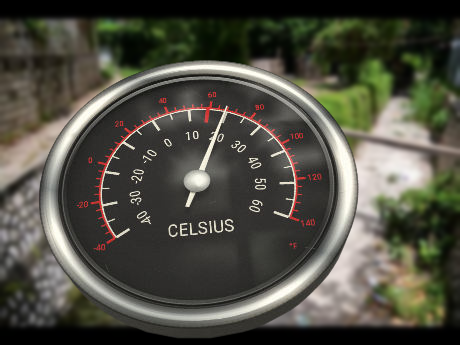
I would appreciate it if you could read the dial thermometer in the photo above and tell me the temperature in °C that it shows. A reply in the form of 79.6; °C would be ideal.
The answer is 20; °C
